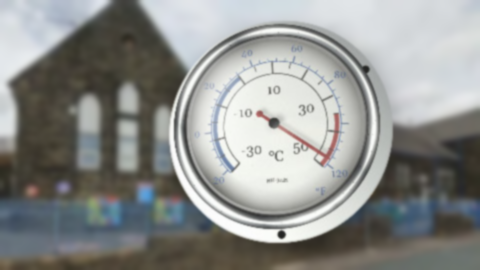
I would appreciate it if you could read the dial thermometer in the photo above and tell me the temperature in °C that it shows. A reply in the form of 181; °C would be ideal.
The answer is 47.5; °C
